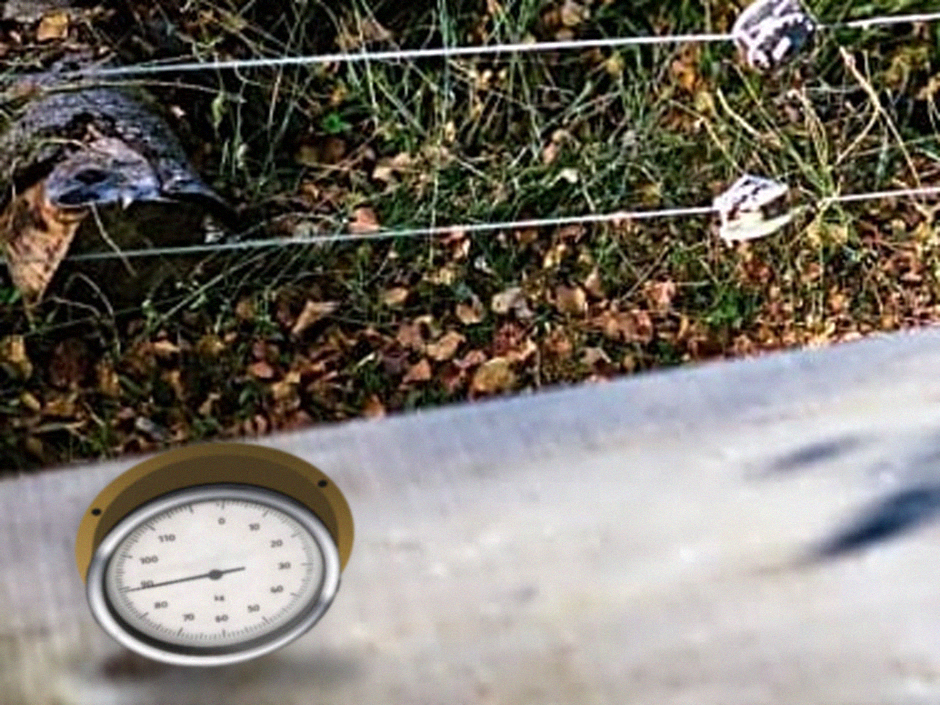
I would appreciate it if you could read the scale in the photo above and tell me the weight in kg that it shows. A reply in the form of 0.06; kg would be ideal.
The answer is 90; kg
